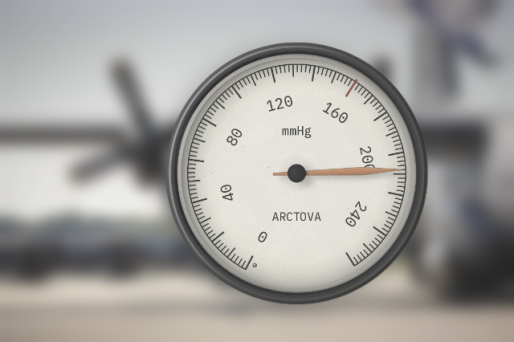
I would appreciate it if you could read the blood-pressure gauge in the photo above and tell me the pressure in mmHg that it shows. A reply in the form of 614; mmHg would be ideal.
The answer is 208; mmHg
